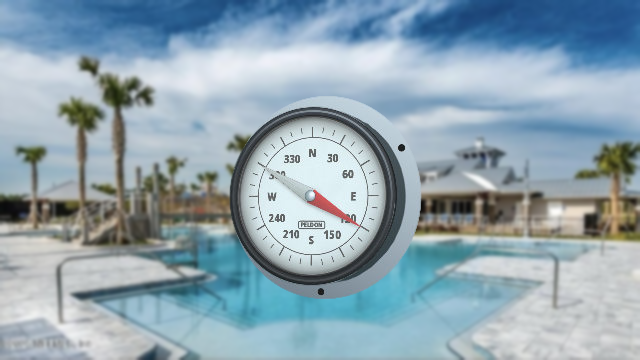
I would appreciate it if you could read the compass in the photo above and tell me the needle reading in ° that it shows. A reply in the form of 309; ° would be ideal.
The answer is 120; °
